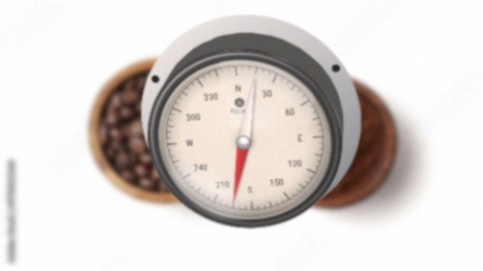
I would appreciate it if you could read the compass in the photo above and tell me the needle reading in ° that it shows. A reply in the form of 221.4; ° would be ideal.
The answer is 195; °
